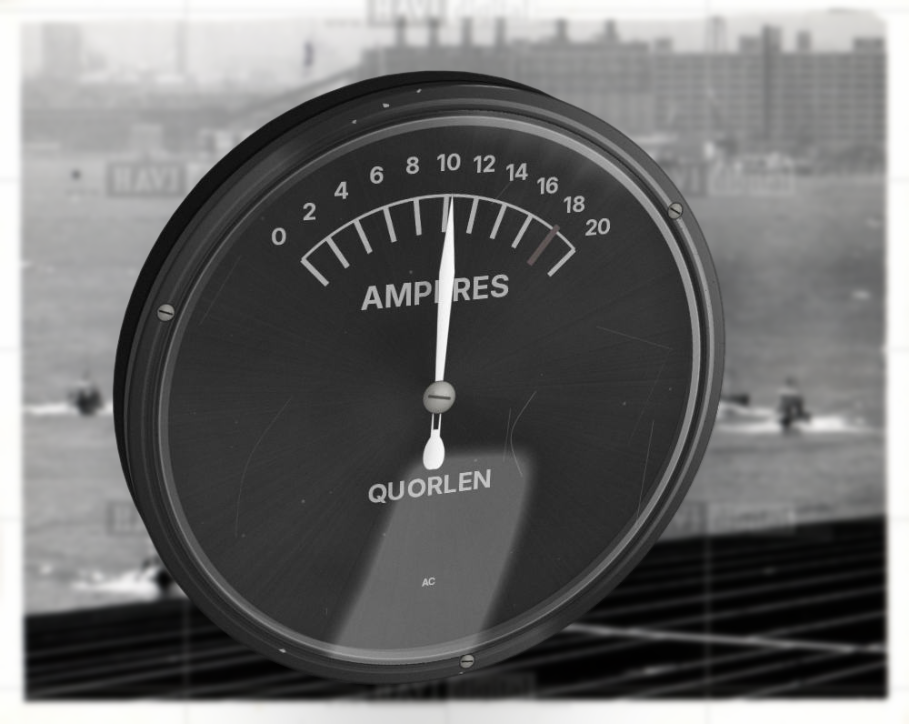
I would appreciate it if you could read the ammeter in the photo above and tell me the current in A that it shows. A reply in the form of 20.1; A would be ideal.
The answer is 10; A
